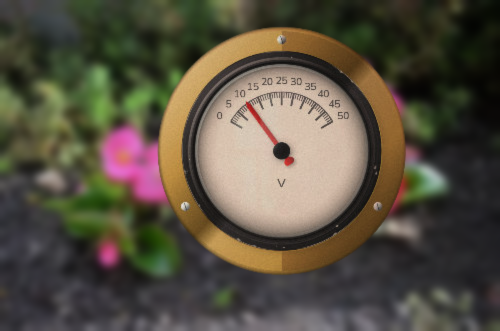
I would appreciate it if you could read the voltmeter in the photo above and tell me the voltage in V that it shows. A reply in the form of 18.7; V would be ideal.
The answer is 10; V
